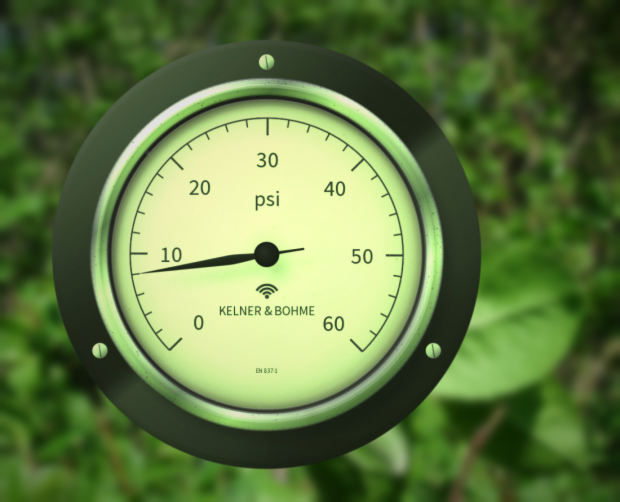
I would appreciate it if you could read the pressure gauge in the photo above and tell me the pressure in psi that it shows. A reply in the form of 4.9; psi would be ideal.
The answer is 8; psi
